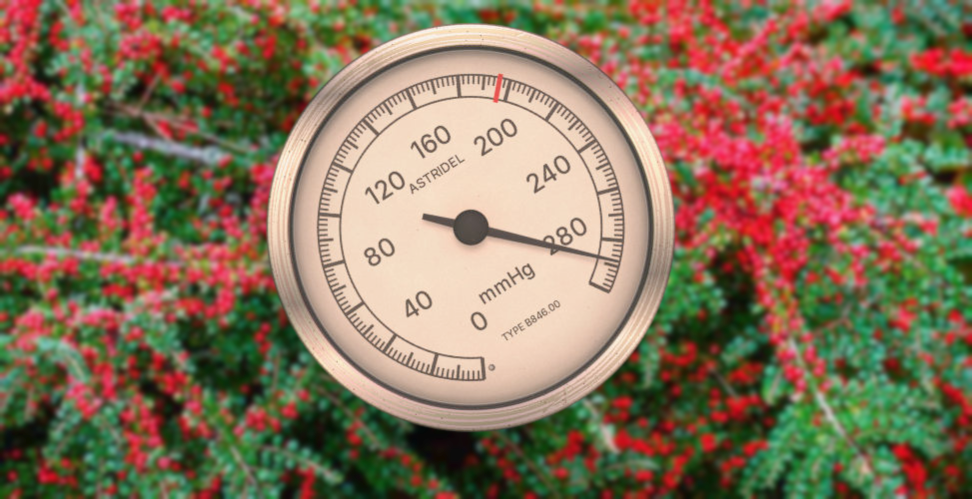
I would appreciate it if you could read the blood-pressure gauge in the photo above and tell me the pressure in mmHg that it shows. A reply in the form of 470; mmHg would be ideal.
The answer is 288; mmHg
